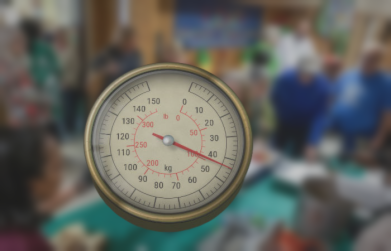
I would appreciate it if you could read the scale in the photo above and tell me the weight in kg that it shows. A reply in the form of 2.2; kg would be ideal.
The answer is 44; kg
